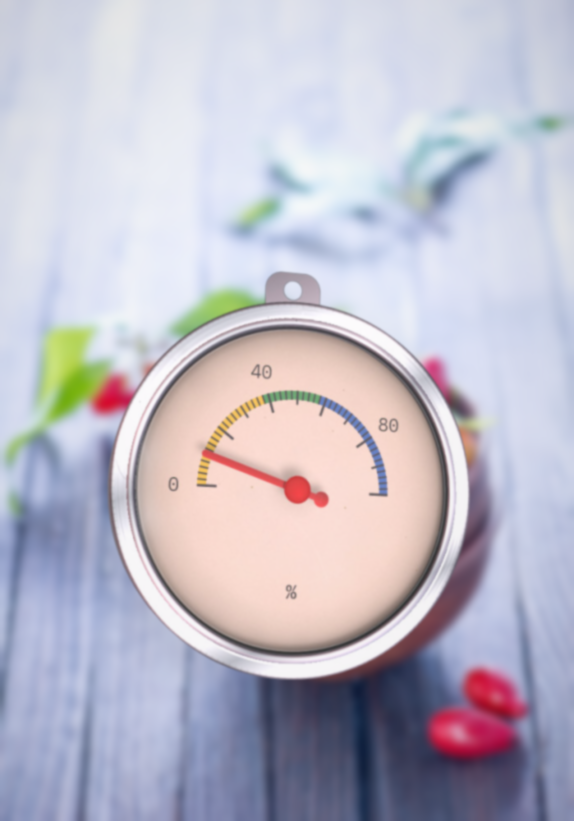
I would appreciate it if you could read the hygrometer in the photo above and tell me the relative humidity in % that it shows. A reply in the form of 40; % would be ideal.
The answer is 10; %
